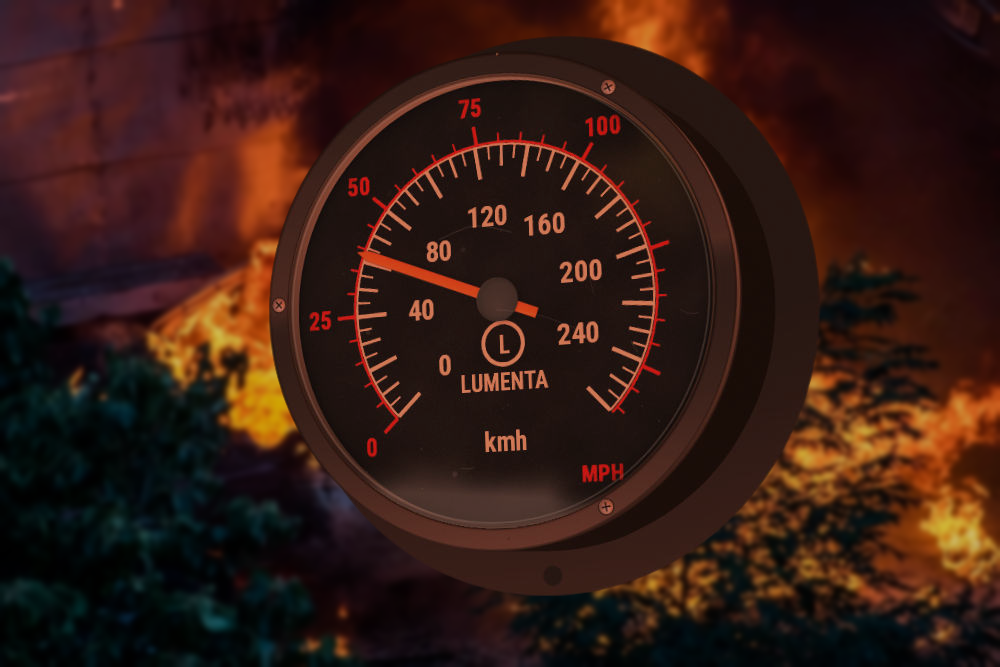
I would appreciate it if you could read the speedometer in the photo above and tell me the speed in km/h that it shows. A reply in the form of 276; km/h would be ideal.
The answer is 62.5; km/h
